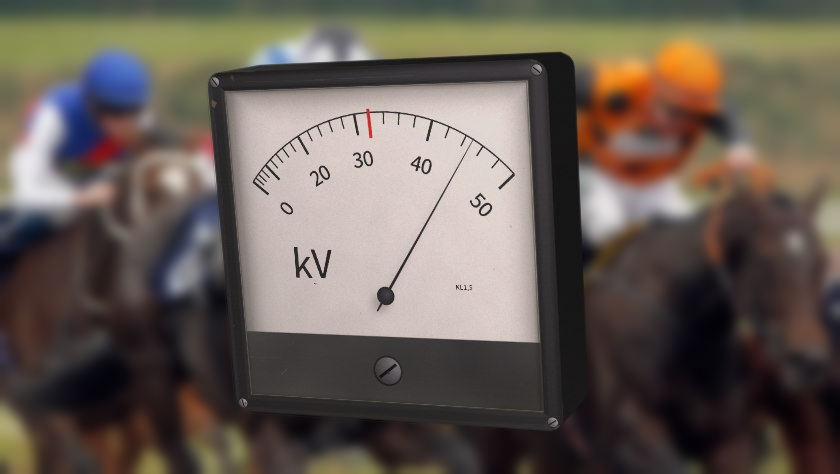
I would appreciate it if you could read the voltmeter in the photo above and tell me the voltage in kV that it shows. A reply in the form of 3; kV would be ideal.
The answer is 45; kV
